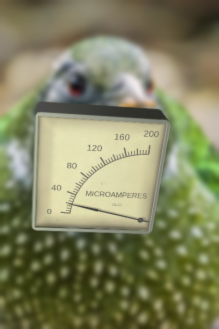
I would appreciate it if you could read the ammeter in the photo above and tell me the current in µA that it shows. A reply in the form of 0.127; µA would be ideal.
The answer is 20; µA
